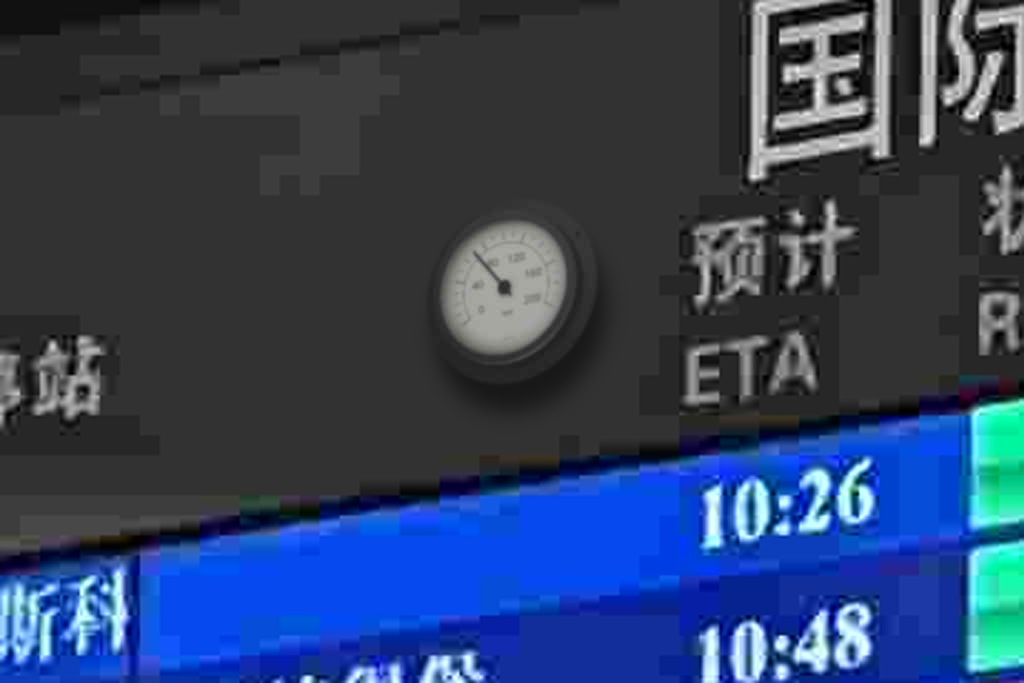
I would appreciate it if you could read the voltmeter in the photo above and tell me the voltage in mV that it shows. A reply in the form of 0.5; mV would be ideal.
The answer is 70; mV
